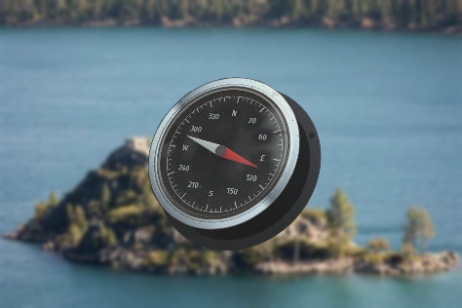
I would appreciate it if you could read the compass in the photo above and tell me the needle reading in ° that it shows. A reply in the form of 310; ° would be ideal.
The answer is 105; °
